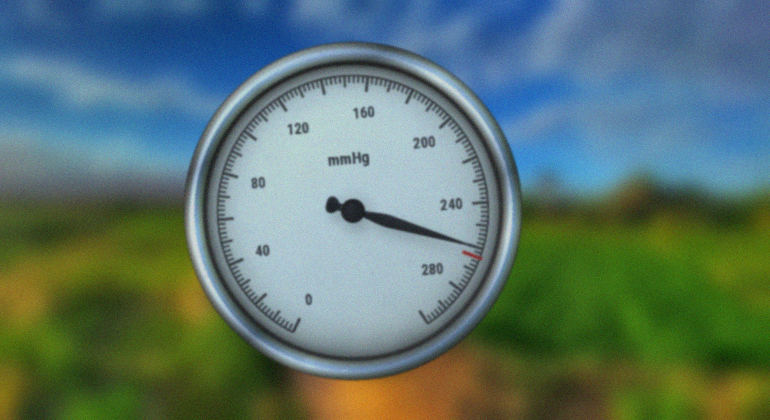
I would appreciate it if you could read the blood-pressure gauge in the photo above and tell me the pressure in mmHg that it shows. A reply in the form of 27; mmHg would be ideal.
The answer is 260; mmHg
